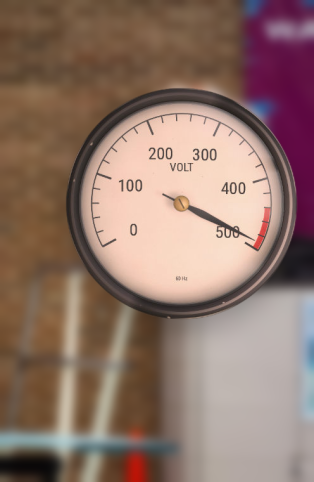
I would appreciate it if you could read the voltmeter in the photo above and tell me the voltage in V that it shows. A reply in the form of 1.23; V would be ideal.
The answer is 490; V
